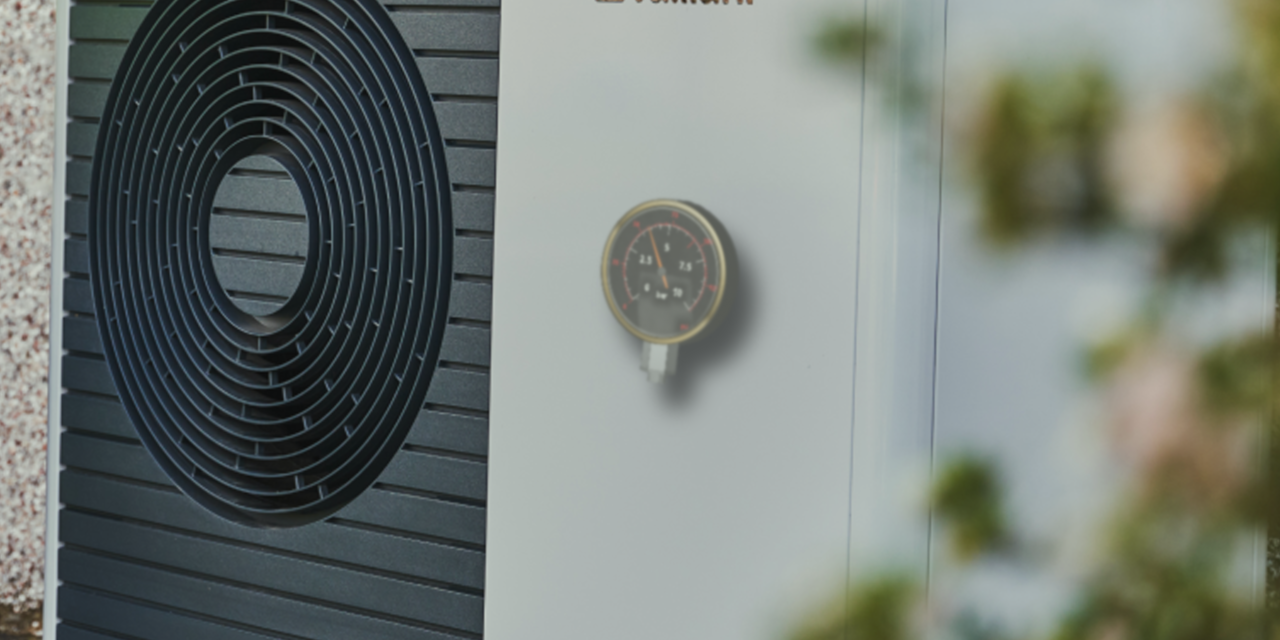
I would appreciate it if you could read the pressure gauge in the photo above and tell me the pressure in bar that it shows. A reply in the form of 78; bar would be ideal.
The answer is 4; bar
